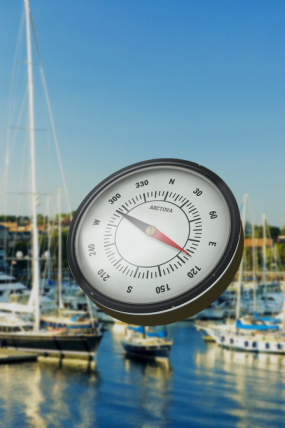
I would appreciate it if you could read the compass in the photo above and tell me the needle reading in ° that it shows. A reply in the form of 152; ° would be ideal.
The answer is 110; °
